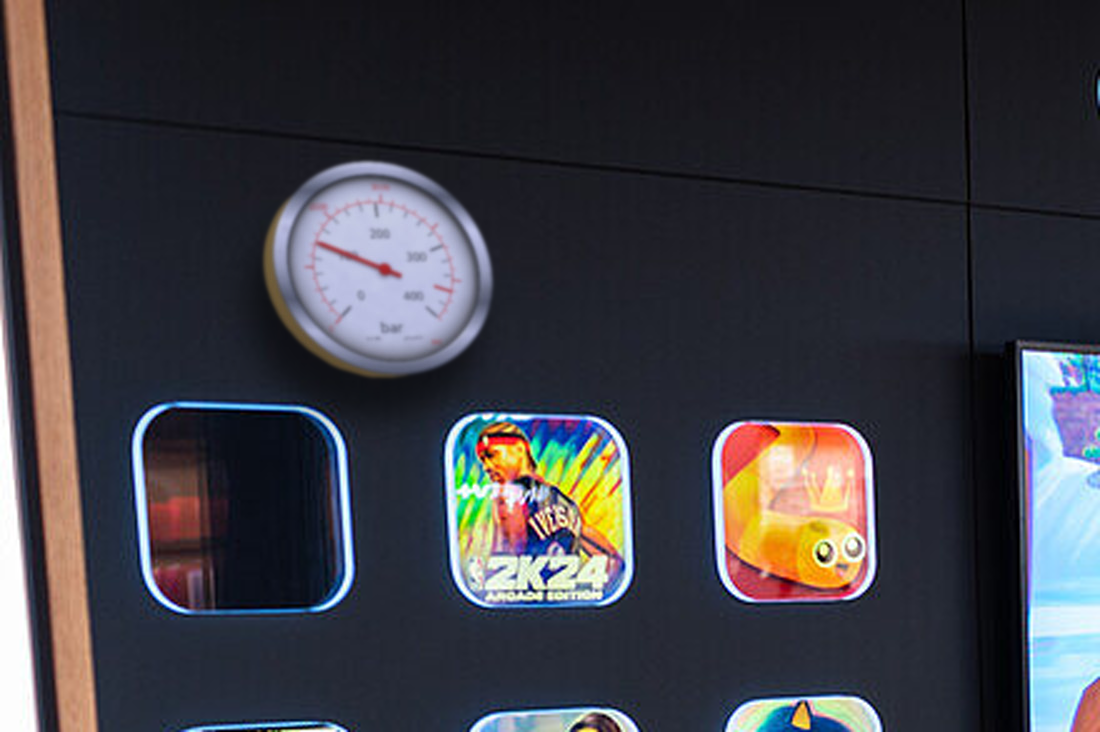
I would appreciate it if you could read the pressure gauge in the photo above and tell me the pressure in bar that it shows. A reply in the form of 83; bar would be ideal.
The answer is 100; bar
